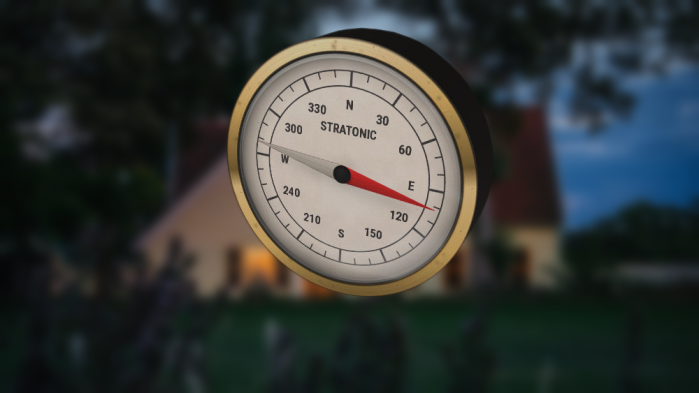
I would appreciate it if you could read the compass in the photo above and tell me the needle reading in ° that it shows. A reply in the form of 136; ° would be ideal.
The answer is 100; °
